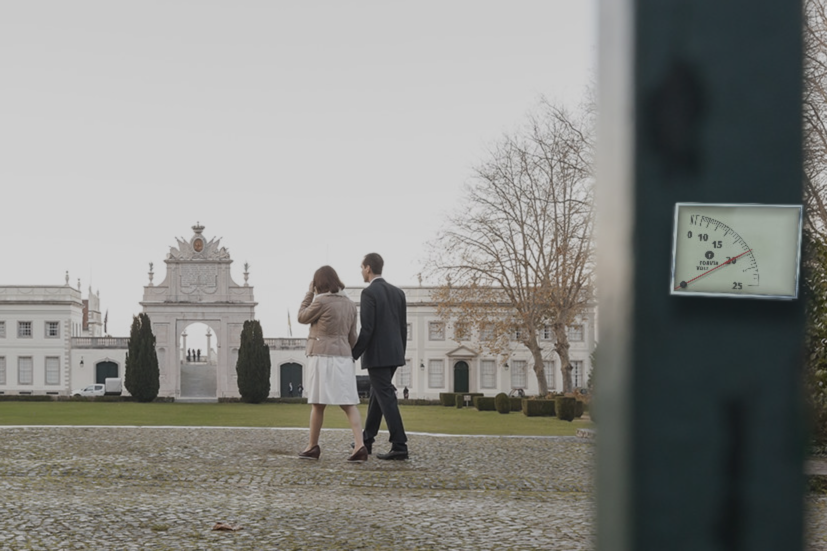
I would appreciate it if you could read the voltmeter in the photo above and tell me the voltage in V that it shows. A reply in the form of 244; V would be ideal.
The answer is 20; V
